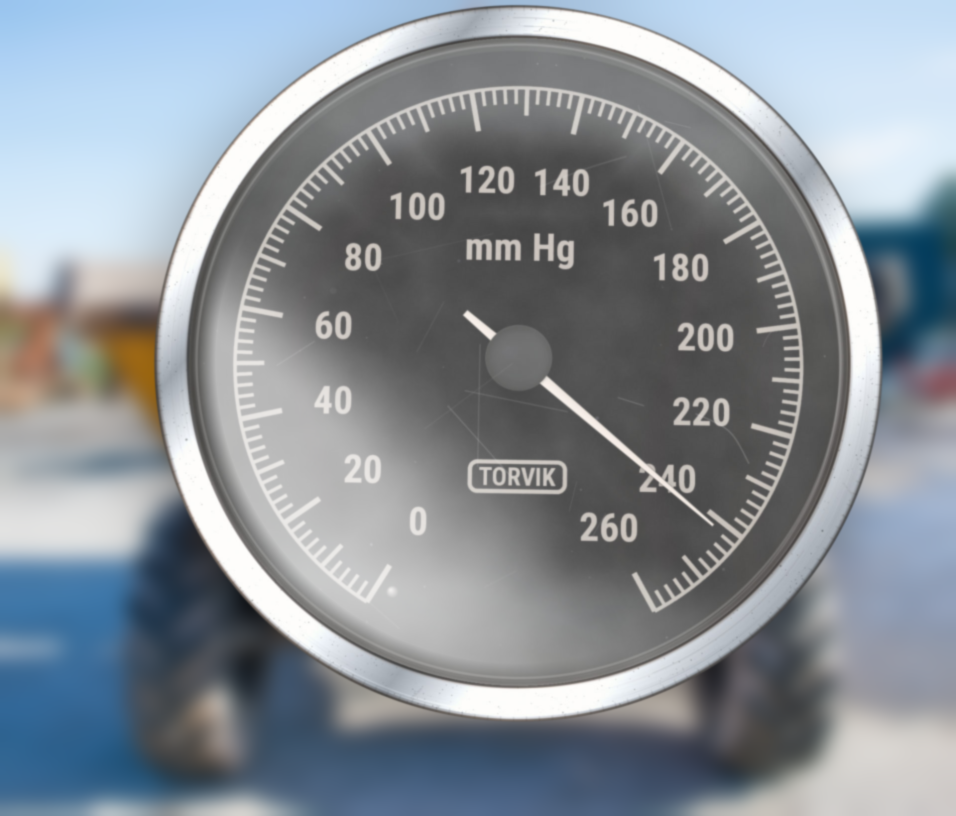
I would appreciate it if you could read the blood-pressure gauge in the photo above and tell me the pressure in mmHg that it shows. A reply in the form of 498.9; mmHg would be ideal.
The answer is 242; mmHg
